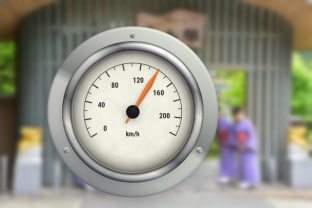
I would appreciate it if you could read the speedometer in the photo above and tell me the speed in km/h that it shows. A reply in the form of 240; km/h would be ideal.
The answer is 140; km/h
